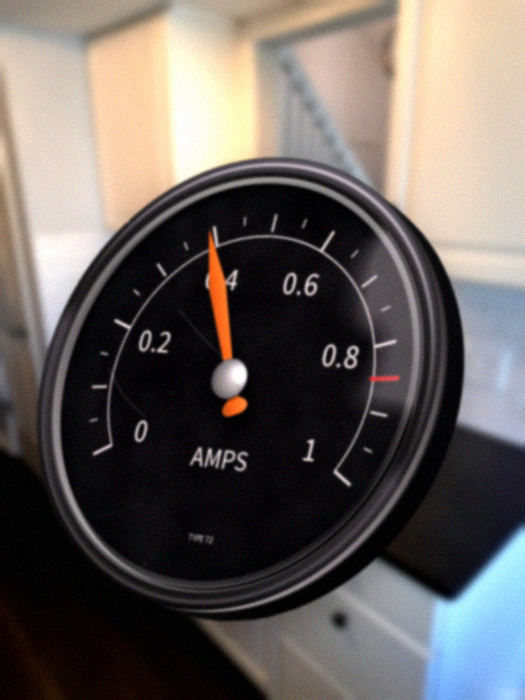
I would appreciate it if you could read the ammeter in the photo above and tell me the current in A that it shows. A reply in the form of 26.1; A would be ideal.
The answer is 0.4; A
